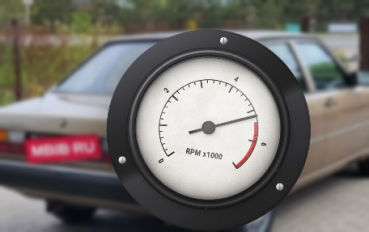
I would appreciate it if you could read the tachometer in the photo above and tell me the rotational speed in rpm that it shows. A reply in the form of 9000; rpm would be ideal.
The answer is 5200; rpm
